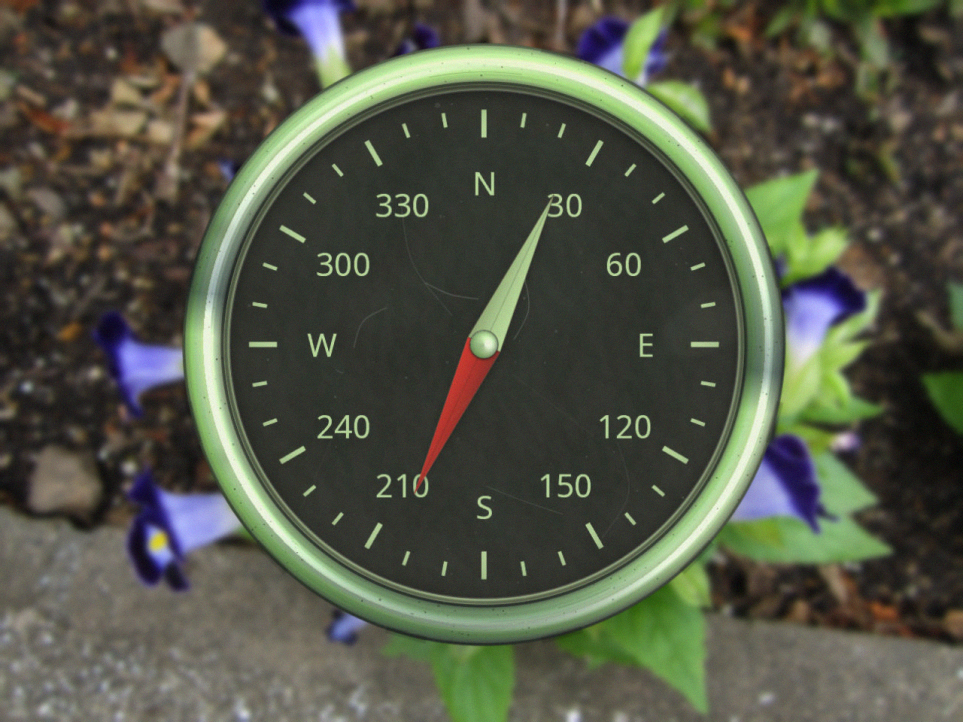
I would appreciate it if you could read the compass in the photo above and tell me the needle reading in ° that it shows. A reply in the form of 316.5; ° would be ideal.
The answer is 205; °
